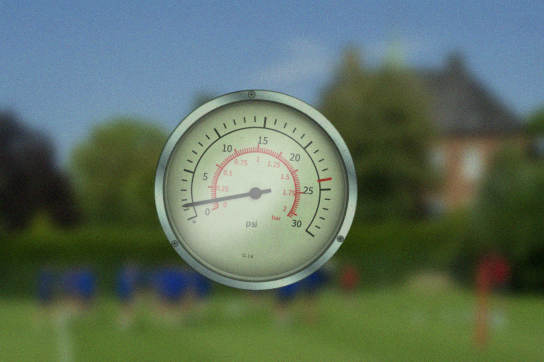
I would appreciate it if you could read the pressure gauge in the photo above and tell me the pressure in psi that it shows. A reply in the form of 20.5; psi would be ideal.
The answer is 1.5; psi
